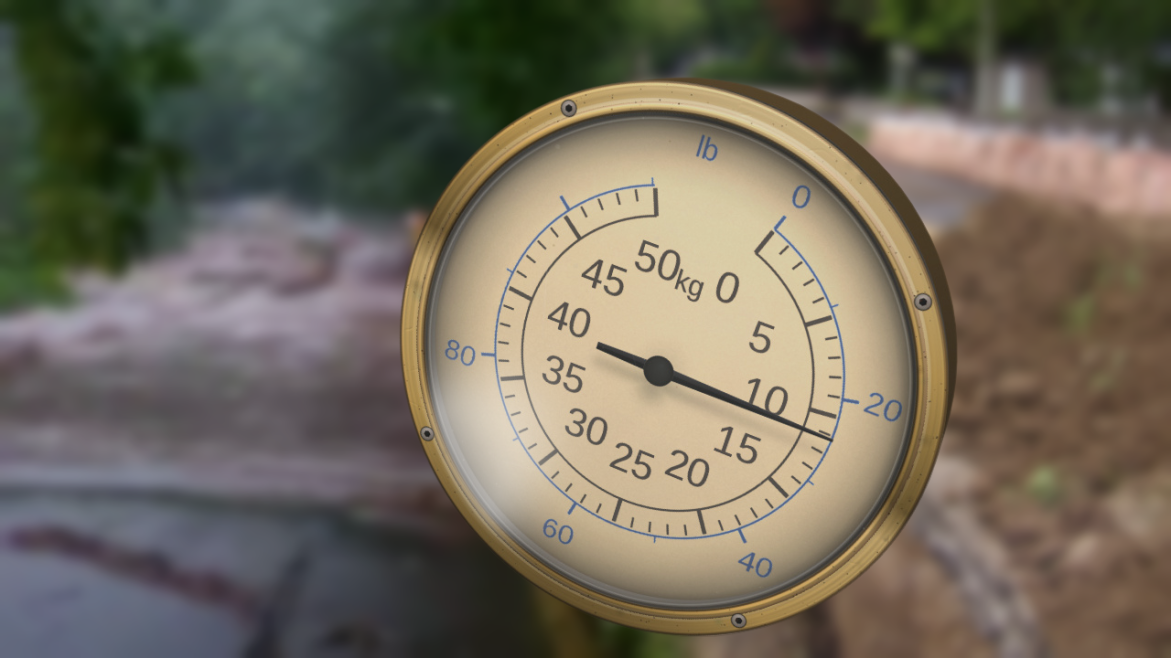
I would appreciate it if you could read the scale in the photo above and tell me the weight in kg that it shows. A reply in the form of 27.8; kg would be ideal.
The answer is 11; kg
